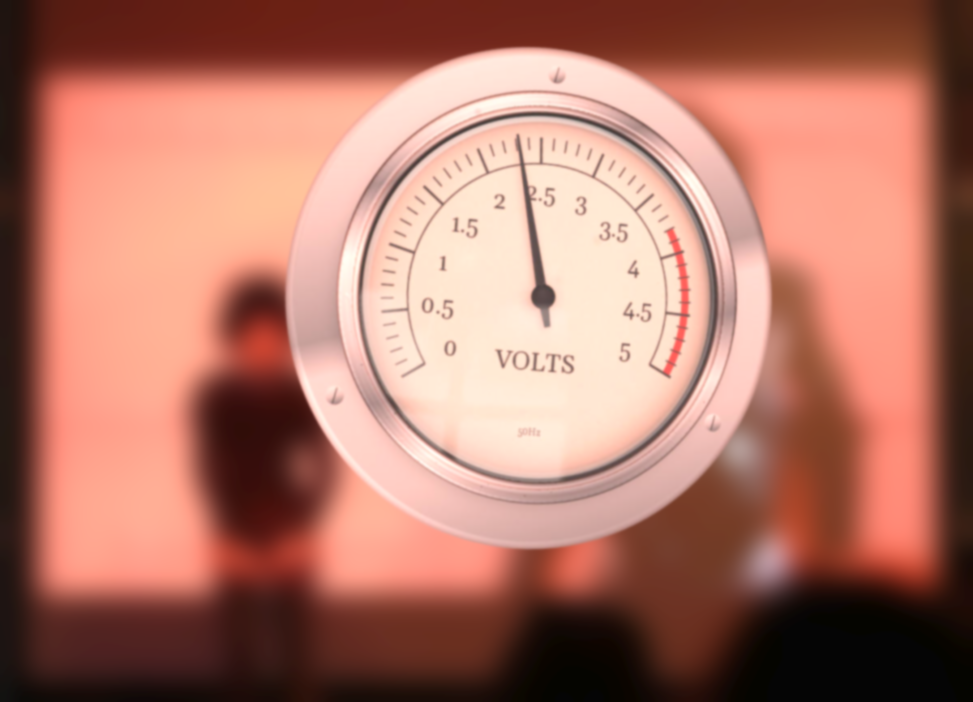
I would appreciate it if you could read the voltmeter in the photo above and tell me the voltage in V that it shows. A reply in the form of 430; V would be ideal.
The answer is 2.3; V
